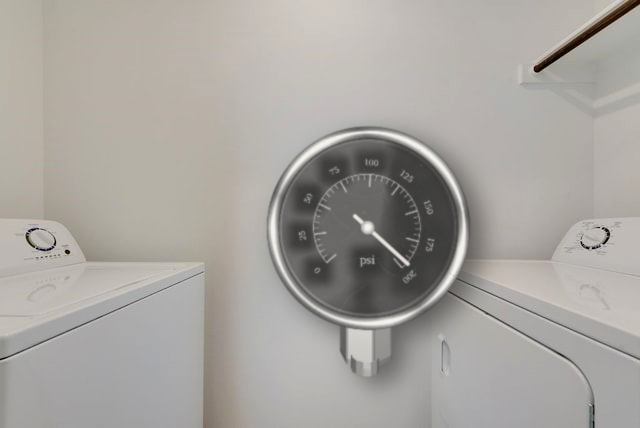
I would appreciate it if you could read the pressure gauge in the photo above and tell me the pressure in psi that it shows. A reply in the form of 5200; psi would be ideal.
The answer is 195; psi
